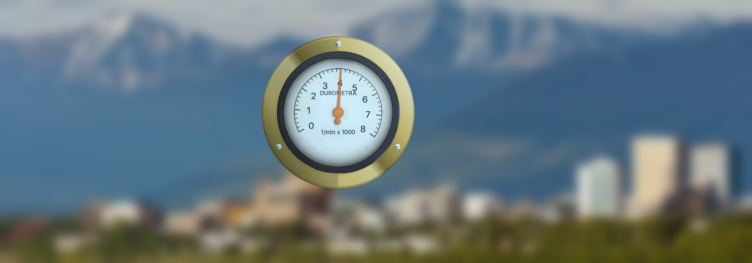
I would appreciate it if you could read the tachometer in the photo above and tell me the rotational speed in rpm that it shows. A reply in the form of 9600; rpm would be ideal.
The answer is 4000; rpm
